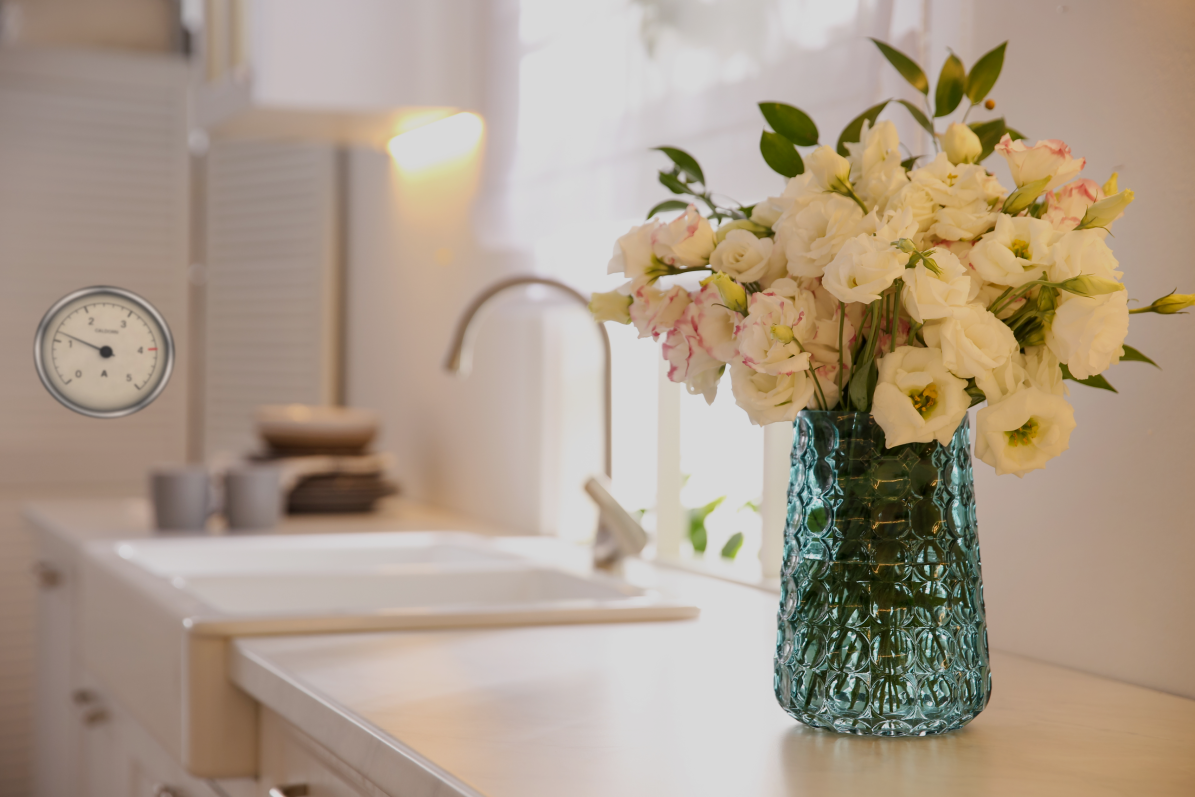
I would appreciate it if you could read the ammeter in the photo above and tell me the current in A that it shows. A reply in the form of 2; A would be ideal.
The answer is 1.2; A
